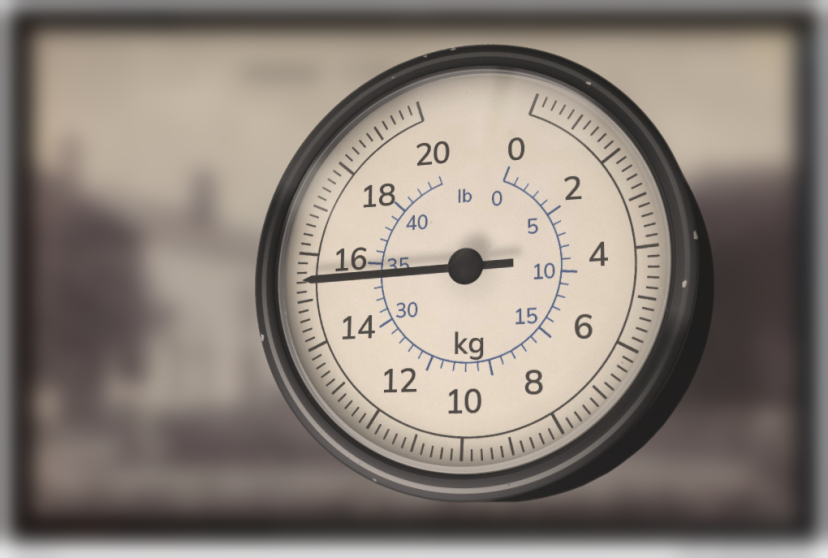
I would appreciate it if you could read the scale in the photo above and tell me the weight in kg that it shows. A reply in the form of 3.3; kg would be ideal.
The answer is 15.4; kg
